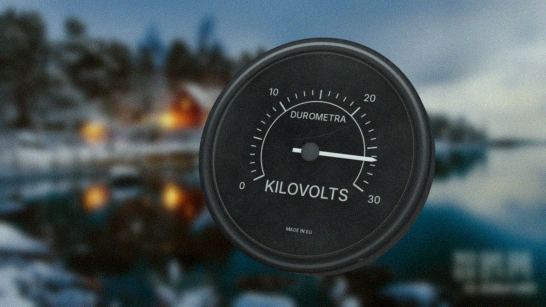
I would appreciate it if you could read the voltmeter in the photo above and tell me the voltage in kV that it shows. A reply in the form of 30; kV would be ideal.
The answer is 26.5; kV
